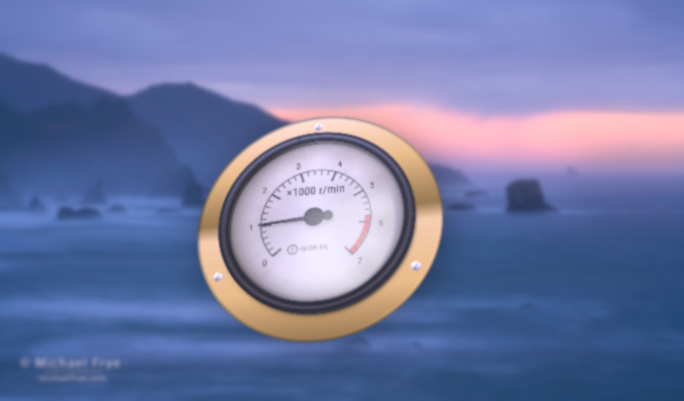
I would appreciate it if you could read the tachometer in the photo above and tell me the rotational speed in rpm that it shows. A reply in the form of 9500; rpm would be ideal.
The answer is 1000; rpm
